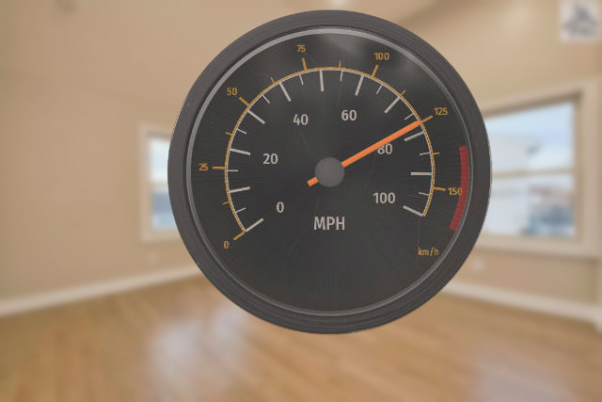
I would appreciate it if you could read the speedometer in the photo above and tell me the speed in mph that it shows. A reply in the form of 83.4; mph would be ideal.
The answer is 77.5; mph
